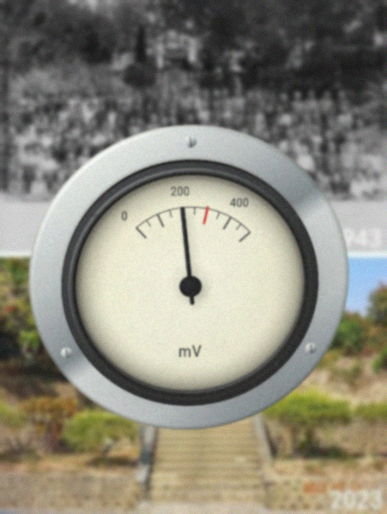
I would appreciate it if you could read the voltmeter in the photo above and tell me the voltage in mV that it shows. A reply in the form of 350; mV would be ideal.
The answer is 200; mV
